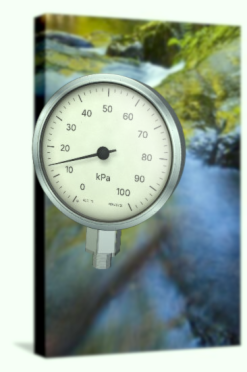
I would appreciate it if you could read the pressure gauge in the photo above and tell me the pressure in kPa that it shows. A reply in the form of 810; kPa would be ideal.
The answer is 14; kPa
